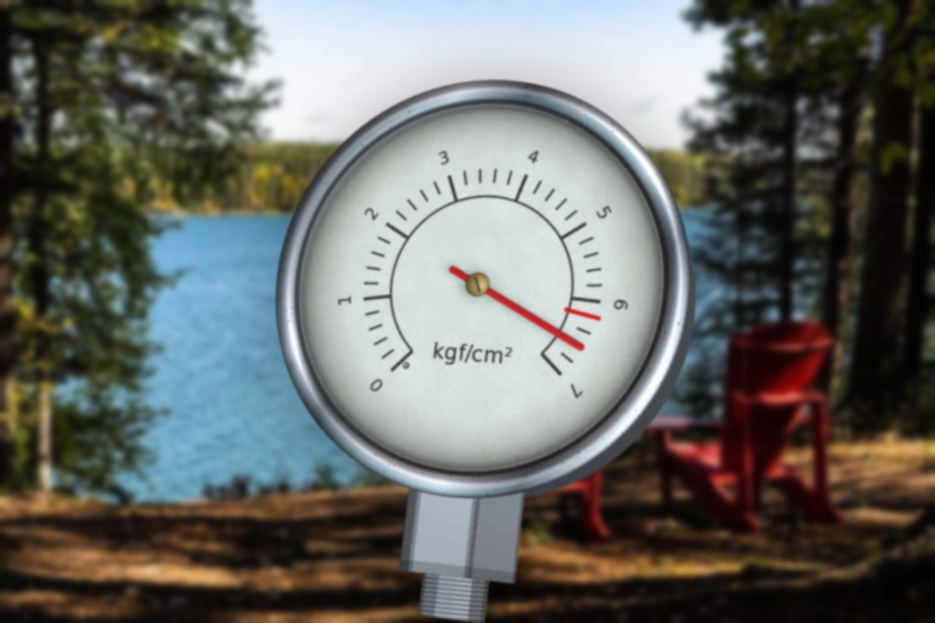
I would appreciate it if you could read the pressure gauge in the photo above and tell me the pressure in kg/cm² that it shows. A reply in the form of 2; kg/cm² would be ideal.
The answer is 6.6; kg/cm²
